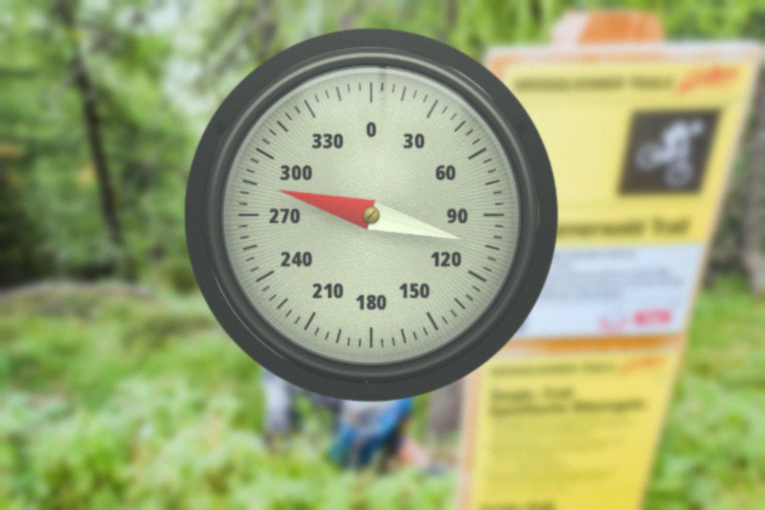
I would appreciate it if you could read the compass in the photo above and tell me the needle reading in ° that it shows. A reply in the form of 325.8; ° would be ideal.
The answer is 285; °
